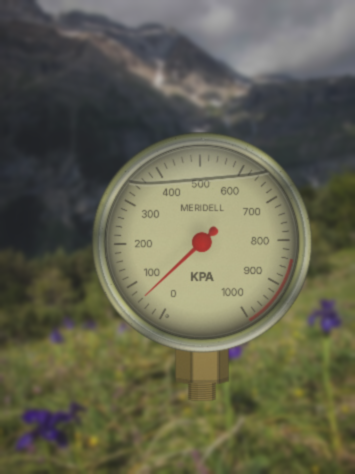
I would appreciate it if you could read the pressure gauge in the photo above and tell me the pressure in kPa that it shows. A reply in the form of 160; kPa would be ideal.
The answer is 60; kPa
